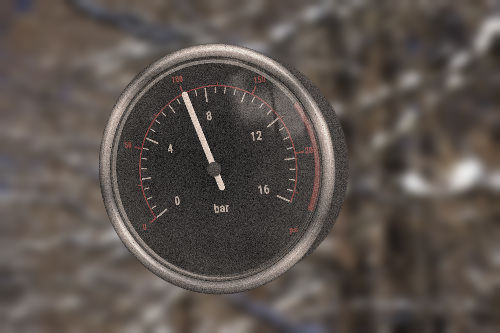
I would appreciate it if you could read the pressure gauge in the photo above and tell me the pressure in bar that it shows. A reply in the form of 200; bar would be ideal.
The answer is 7; bar
